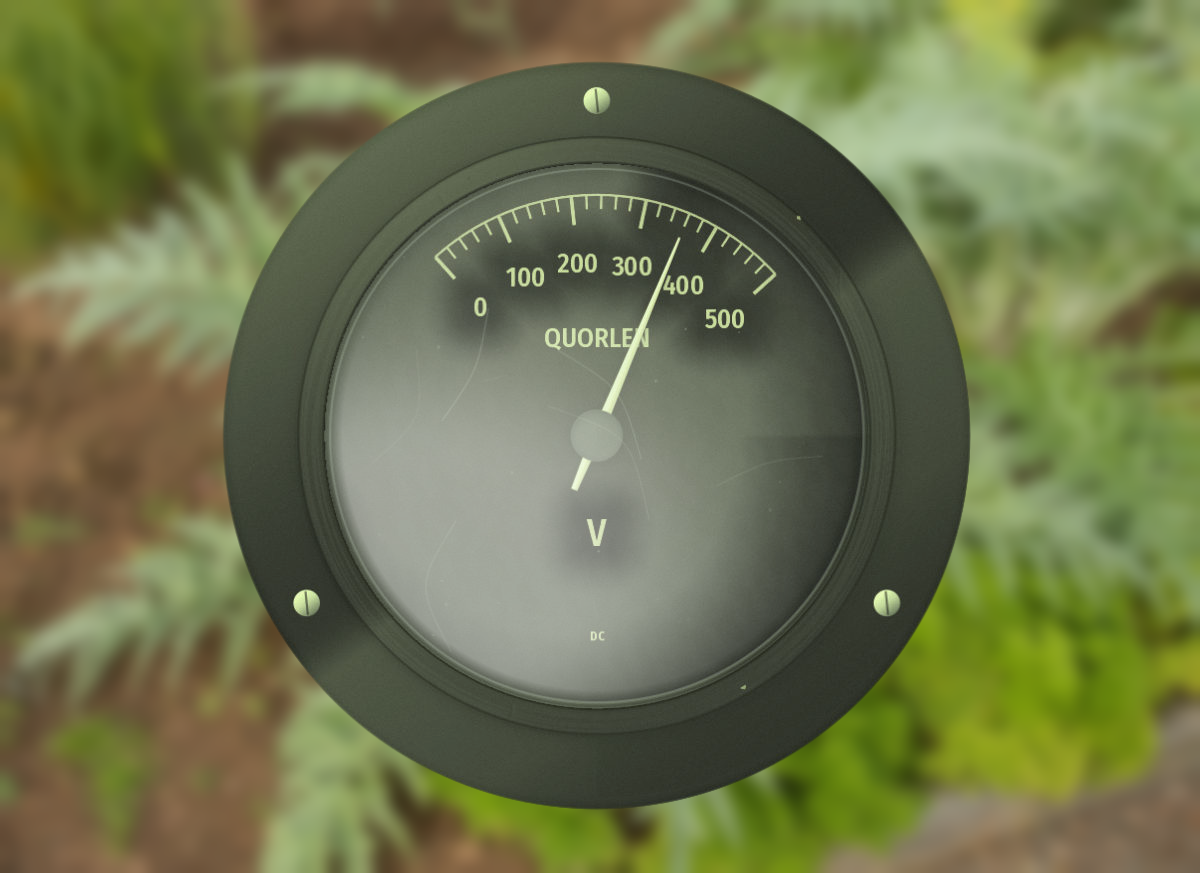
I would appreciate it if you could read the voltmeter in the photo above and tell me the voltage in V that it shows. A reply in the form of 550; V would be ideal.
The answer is 360; V
